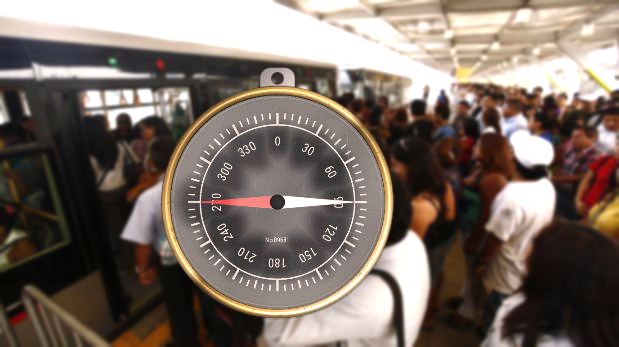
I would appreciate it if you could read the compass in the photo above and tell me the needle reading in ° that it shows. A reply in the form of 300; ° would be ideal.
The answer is 270; °
